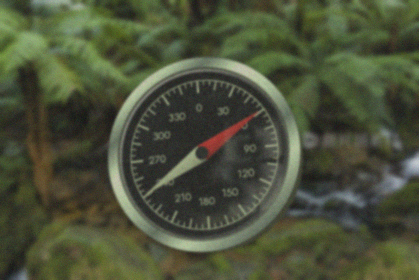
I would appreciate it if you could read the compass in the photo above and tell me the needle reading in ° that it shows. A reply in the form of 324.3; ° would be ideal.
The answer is 60; °
